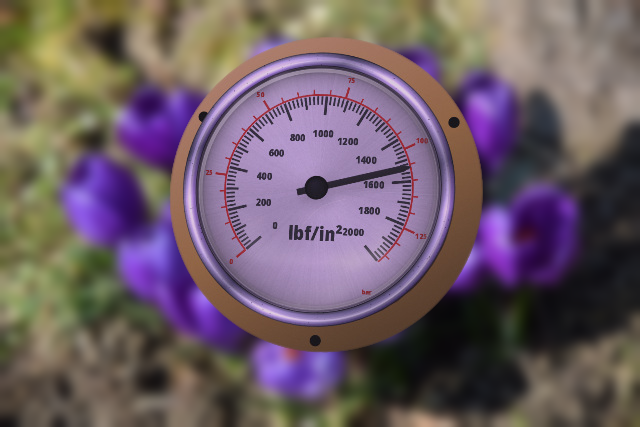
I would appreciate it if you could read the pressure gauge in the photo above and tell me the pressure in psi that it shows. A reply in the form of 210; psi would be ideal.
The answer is 1540; psi
